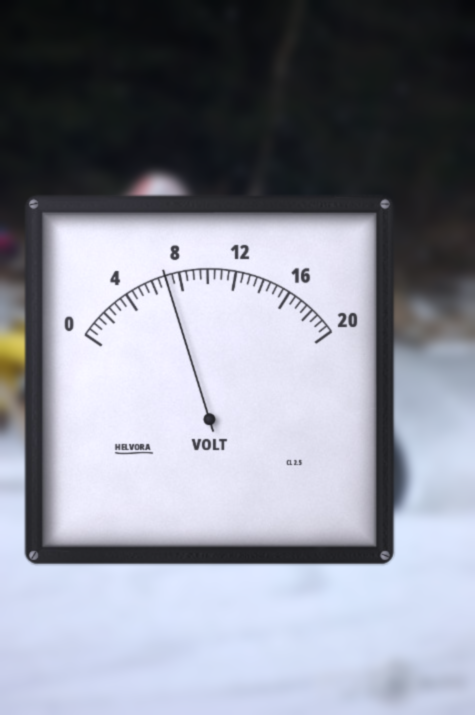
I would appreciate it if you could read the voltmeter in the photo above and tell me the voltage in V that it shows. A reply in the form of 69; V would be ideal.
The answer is 7; V
